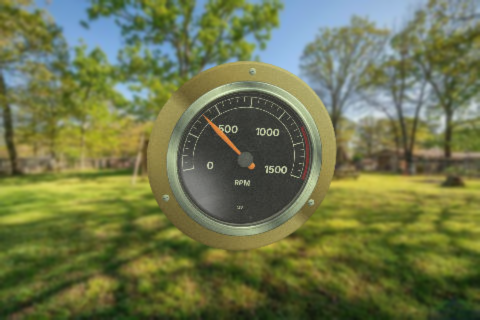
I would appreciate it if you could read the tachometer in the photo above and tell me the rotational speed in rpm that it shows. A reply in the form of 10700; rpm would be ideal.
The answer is 400; rpm
